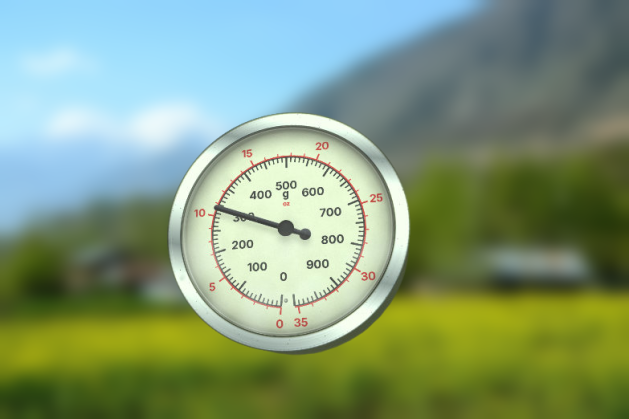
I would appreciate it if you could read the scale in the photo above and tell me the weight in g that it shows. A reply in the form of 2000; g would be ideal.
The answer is 300; g
